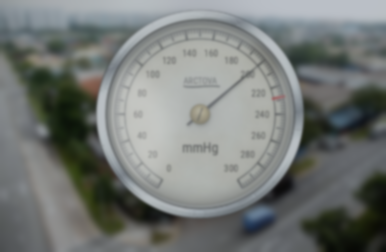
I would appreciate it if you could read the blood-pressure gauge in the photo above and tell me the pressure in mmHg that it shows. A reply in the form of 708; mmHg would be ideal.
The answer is 200; mmHg
